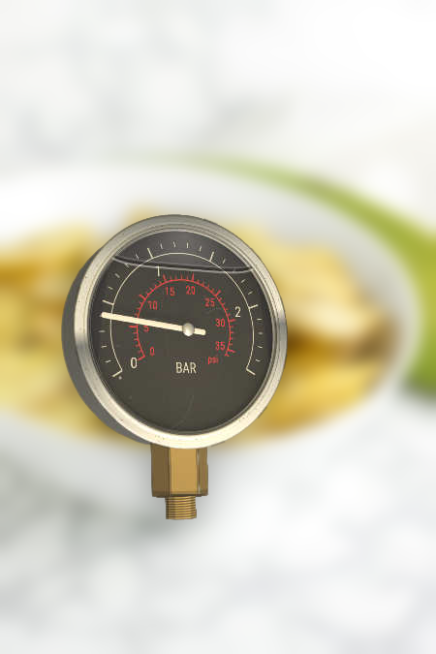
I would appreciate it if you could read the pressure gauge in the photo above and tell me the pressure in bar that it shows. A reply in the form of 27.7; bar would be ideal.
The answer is 0.4; bar
